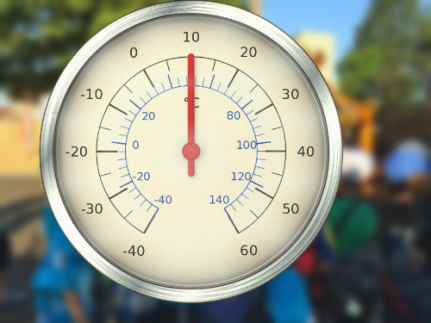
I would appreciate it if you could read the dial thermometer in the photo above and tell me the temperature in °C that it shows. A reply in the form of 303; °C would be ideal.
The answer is 10; °C
